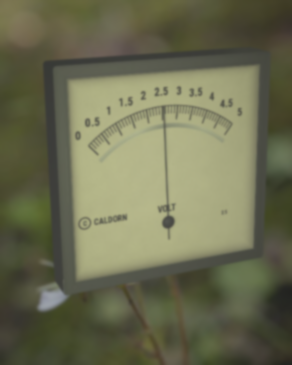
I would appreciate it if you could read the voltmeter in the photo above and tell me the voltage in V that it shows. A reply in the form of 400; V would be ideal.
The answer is 2.5; V
